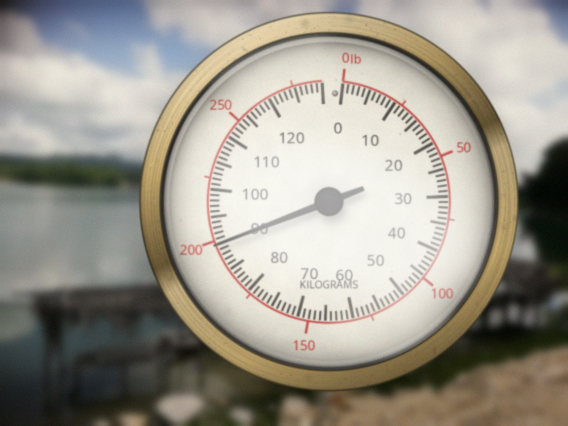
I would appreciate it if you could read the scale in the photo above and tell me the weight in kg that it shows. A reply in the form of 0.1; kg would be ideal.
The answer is 90; kg
